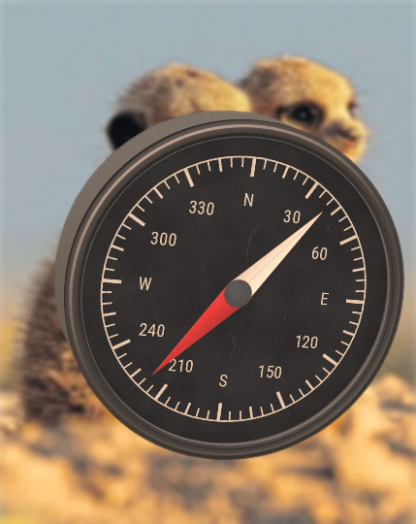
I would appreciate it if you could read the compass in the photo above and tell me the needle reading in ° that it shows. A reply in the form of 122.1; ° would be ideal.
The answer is 220; °
